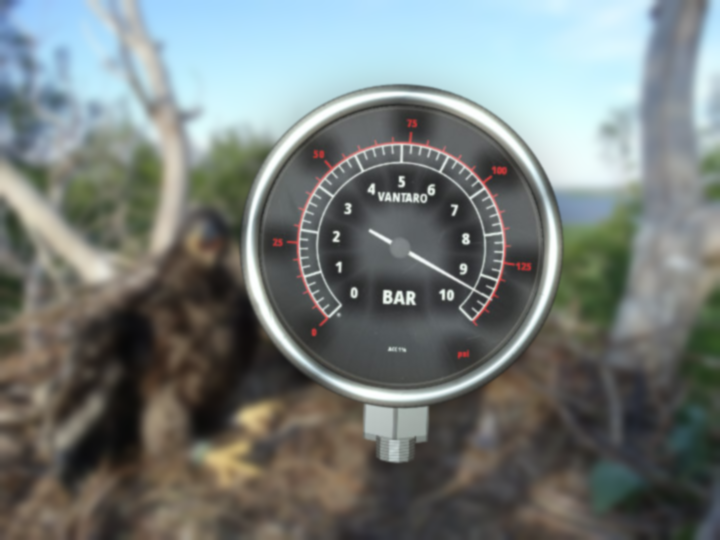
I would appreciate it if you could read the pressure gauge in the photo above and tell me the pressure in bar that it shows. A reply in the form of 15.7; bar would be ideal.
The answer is 9.4; bar
